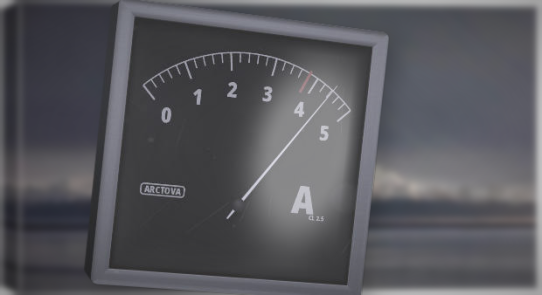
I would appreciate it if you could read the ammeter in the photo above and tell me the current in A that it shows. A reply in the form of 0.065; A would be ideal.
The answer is 4.4; A
